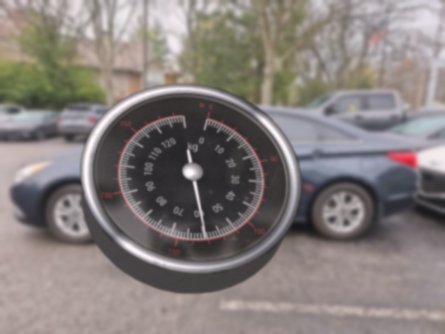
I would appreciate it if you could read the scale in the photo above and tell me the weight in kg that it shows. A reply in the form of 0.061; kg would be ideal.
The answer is 60; kg
